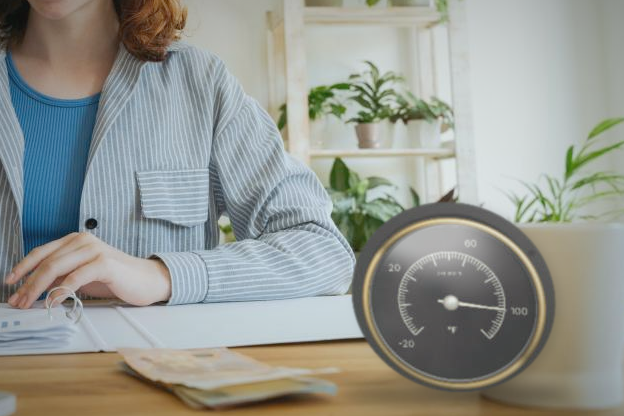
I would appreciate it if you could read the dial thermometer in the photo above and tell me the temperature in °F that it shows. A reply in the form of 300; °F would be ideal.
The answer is 100; °F
